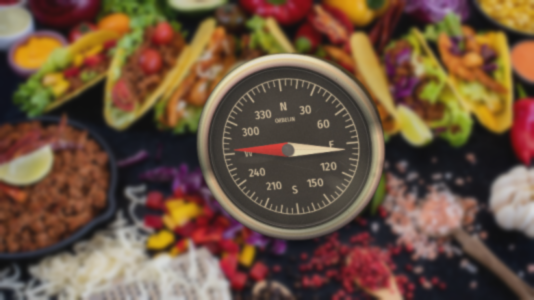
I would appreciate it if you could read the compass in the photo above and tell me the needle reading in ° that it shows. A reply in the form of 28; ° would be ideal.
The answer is 275; °
